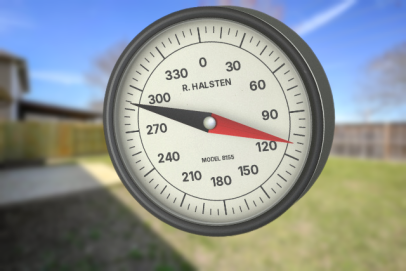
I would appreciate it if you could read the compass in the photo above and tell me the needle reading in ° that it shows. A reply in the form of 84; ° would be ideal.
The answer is 110; °
